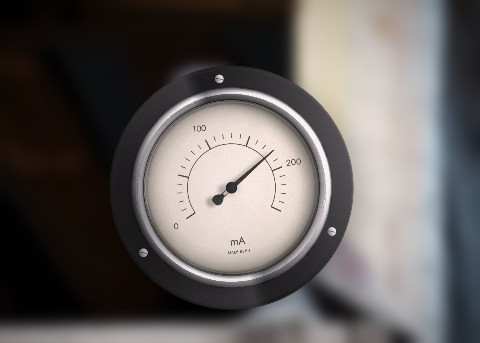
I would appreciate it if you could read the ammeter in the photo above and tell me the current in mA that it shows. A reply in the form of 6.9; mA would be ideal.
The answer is 180; mA
